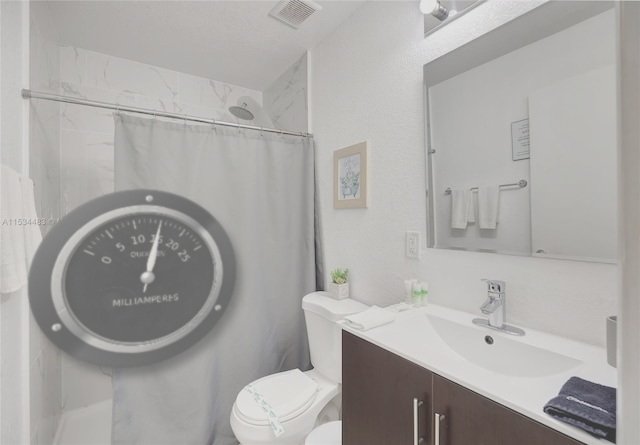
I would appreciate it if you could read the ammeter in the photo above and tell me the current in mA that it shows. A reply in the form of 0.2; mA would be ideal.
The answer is 15; mA
